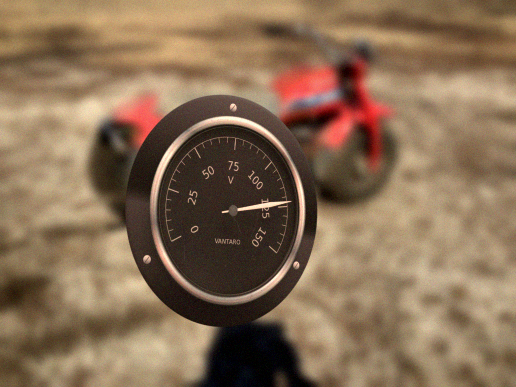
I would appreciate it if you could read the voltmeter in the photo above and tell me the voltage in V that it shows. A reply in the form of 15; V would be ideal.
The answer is 122.5; V
